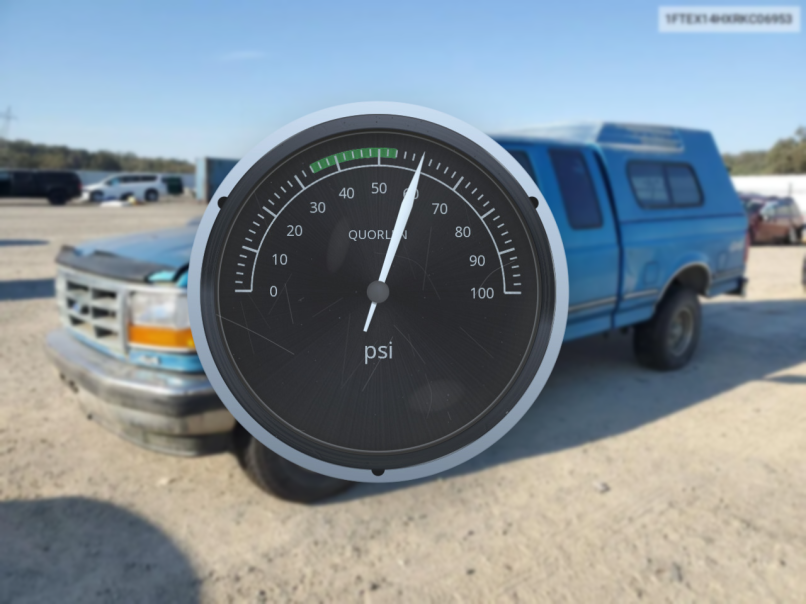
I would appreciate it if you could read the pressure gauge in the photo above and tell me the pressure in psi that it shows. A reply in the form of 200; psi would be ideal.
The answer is 60; psi
